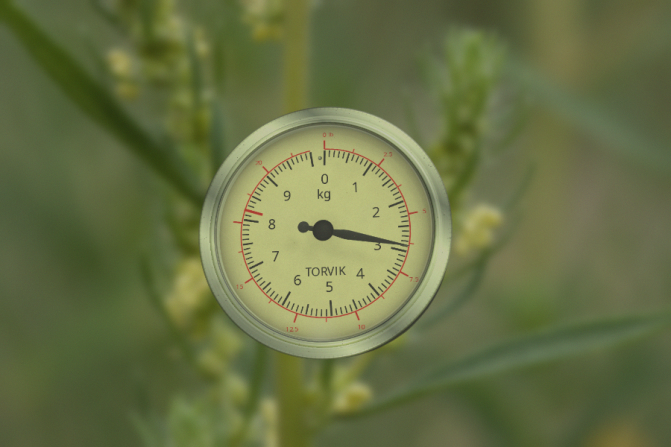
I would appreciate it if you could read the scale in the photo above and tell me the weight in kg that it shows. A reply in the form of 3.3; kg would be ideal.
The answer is 2.9; kg
